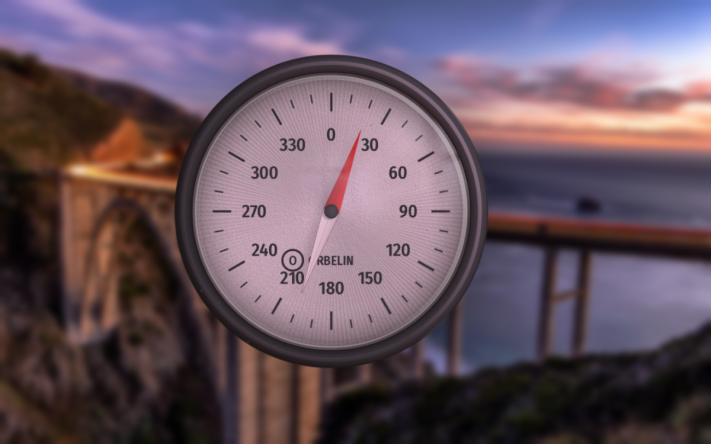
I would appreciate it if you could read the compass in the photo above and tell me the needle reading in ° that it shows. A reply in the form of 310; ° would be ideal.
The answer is 20; °
